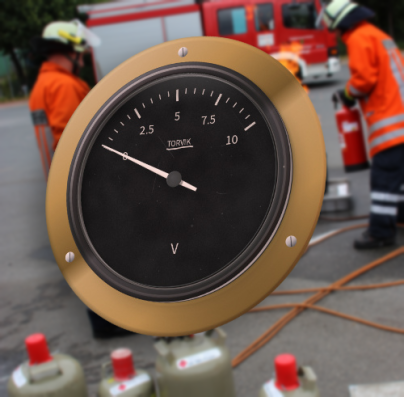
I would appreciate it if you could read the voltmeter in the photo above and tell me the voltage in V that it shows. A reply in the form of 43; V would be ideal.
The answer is 0; V
